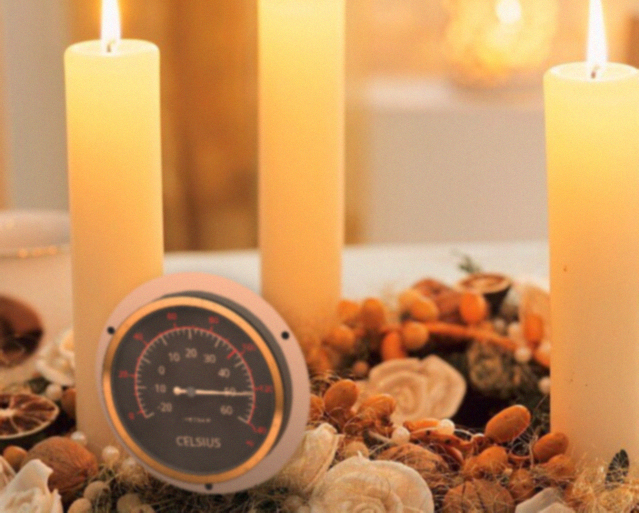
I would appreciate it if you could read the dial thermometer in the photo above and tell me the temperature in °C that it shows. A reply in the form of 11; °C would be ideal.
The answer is 50; °C
